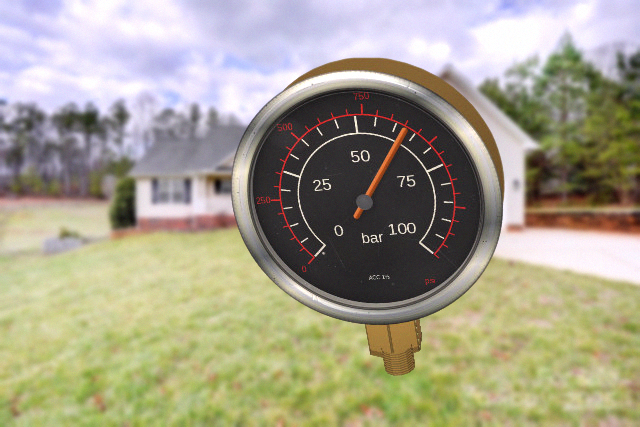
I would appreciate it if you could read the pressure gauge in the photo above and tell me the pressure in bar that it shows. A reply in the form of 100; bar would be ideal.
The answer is 62.5; bar
